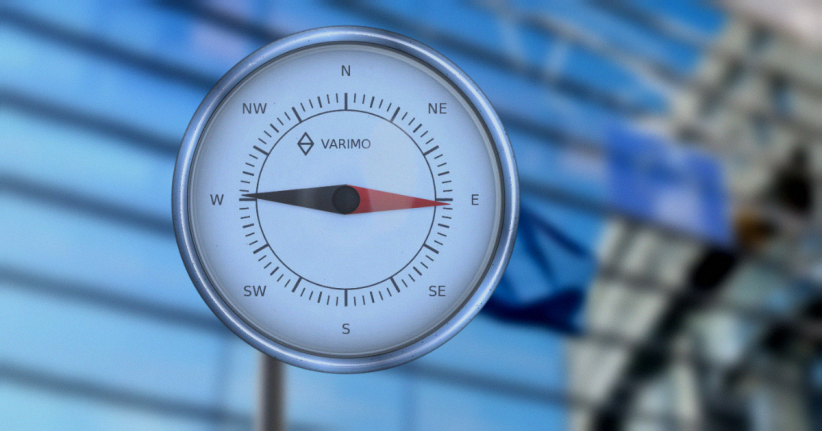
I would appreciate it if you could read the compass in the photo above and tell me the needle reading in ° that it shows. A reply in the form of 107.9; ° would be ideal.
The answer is 92.5; °
